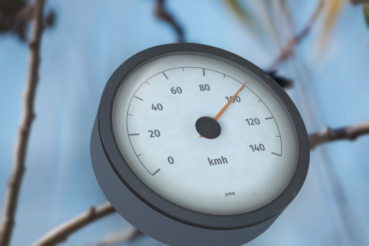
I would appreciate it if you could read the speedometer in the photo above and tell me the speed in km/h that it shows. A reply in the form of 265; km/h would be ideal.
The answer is 100; km/h
